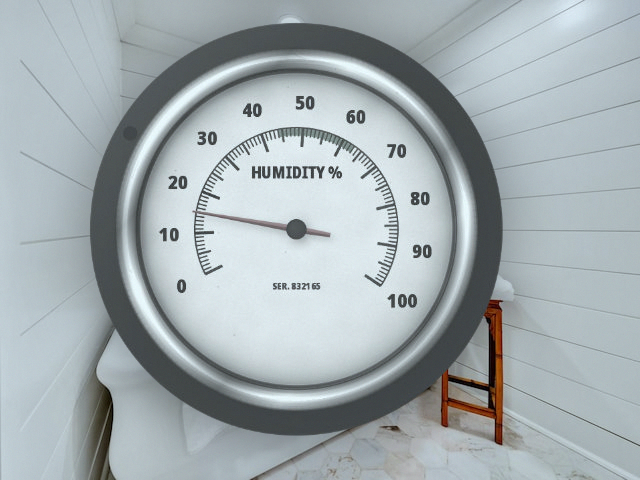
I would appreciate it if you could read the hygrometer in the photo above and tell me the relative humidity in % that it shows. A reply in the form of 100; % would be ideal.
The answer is 15; %
